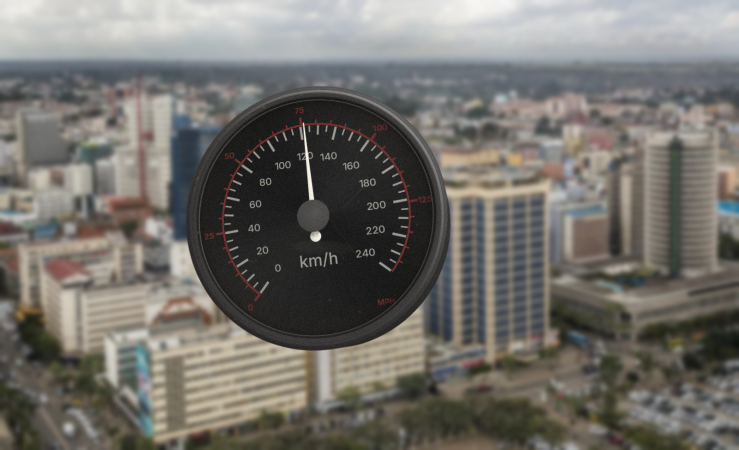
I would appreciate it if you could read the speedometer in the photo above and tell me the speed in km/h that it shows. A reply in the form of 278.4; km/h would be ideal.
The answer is 122.5; km/h
